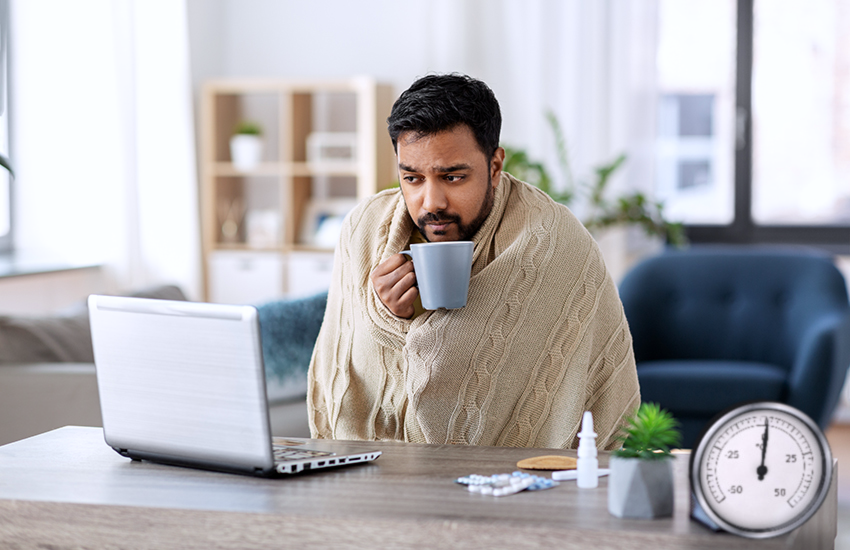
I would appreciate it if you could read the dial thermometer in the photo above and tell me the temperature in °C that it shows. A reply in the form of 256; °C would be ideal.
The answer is 0; °C
